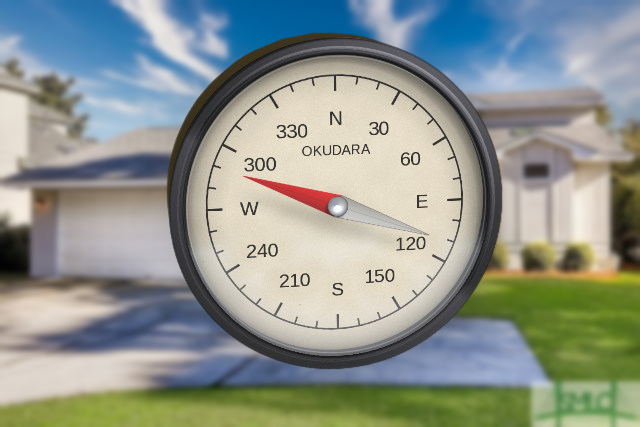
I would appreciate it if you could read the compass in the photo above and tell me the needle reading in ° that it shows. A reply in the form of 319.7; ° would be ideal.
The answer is 290; °
